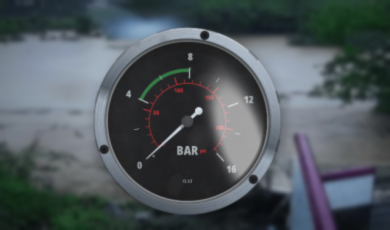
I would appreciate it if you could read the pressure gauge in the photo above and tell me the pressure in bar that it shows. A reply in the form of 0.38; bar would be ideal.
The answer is 0; bar
